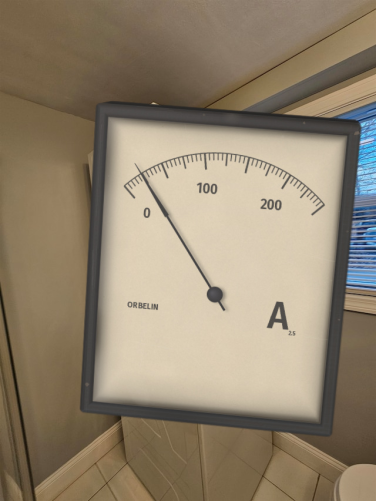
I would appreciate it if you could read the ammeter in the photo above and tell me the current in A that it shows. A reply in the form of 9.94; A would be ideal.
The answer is 25; A
